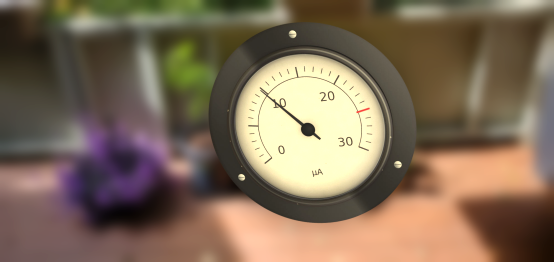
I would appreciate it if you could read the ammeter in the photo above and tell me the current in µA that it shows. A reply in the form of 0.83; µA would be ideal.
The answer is 10; µA
